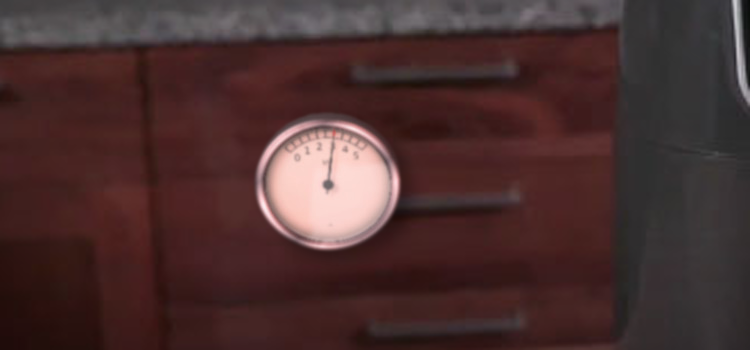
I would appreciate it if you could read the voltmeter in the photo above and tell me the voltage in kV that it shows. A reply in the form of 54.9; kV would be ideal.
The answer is 3; kV
